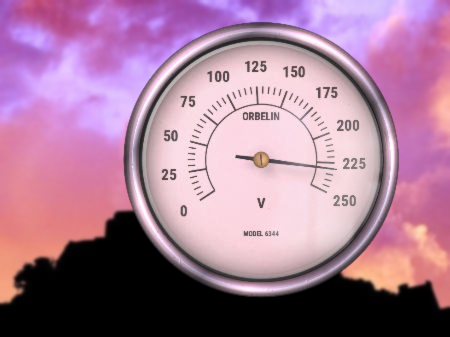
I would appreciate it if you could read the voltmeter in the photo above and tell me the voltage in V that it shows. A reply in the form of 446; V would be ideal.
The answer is 230; V
